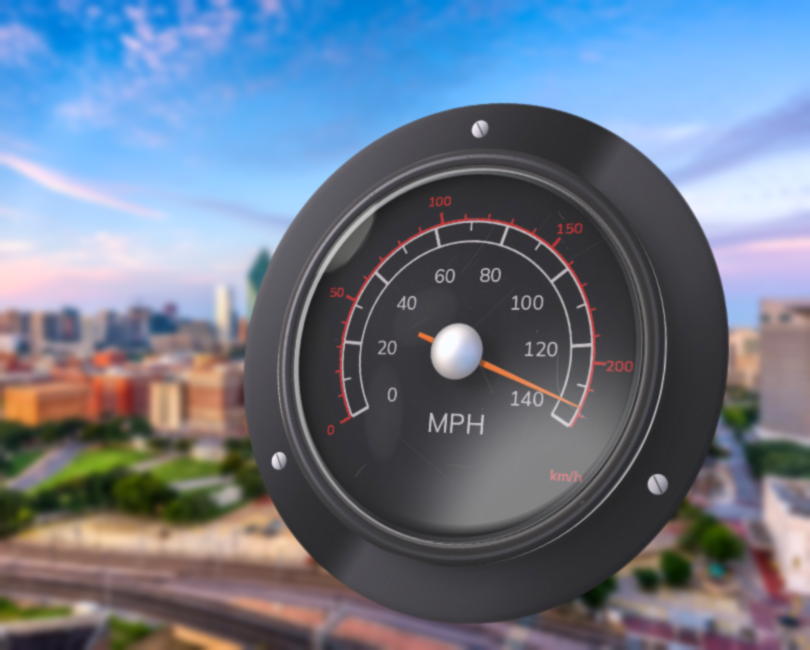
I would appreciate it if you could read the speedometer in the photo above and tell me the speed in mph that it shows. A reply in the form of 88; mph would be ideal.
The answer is 135; mph
